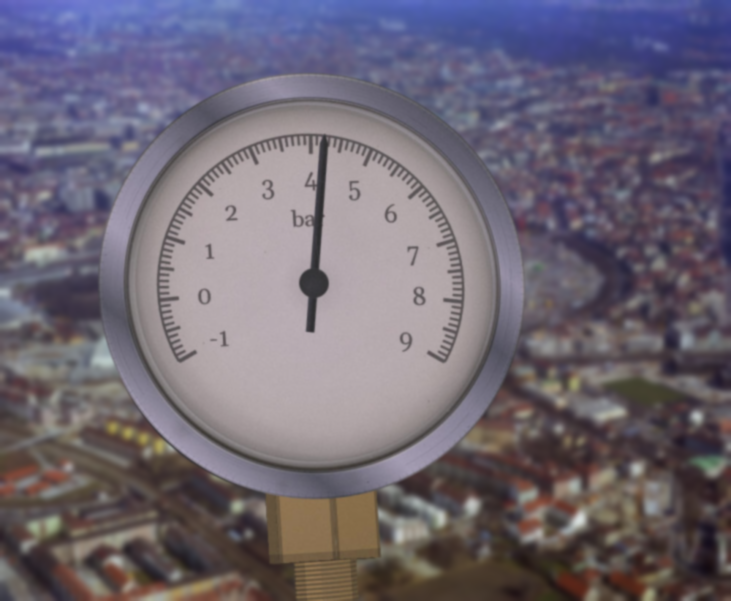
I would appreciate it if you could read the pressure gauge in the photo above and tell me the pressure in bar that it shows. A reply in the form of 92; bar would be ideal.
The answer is 4.2; bar
